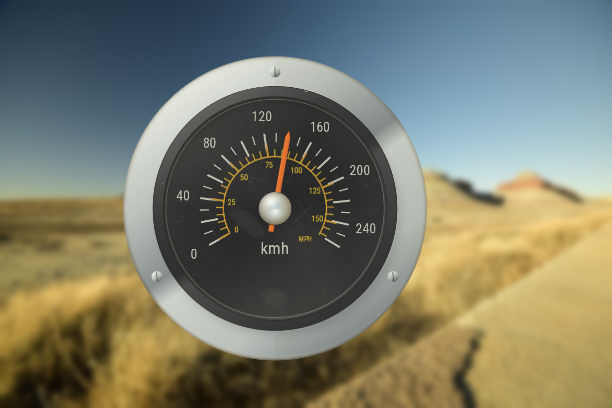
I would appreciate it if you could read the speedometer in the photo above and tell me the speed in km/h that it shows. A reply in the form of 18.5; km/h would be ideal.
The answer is 140; km/h
